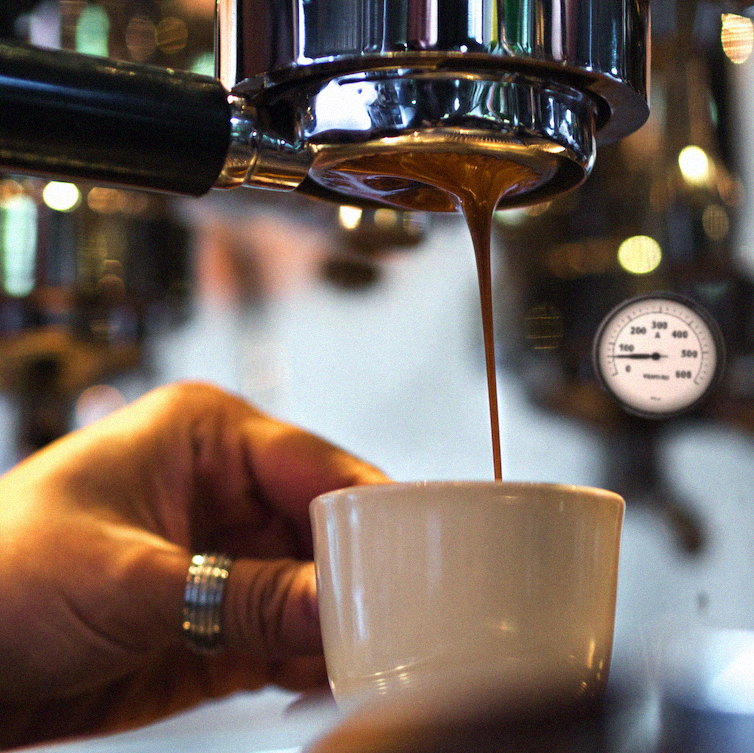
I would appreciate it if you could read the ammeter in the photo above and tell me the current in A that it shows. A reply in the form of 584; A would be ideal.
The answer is 60; A
